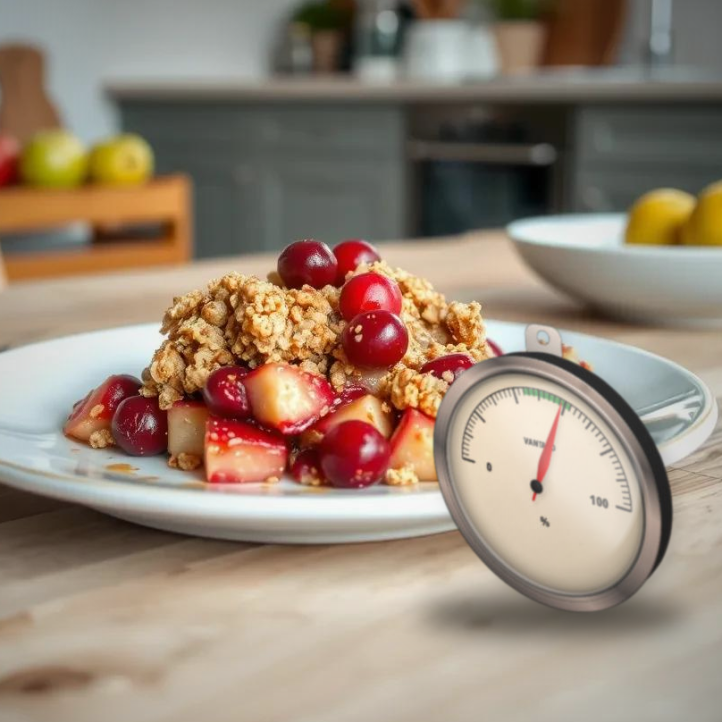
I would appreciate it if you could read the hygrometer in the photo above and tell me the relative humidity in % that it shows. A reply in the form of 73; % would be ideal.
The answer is 60; %
